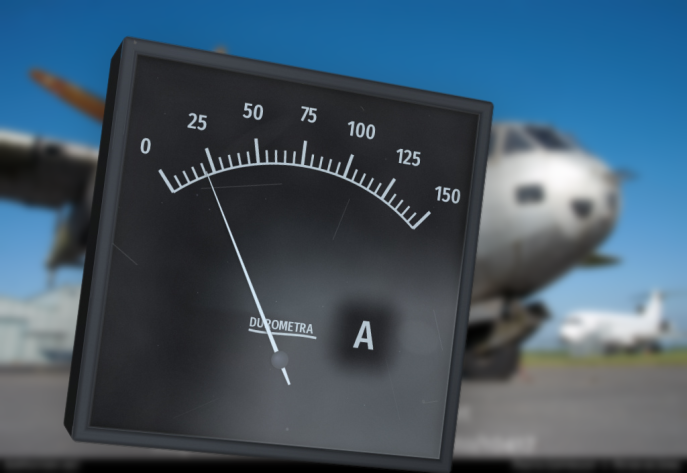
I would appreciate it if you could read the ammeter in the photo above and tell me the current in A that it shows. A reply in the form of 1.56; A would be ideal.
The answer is 20; A
